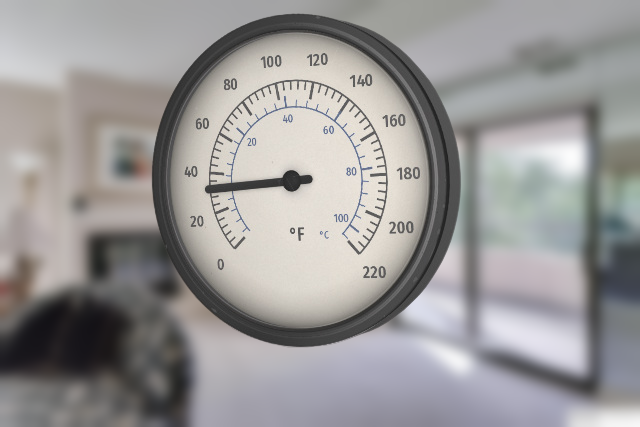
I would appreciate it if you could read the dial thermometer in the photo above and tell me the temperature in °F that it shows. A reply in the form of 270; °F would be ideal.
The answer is 32; °F
